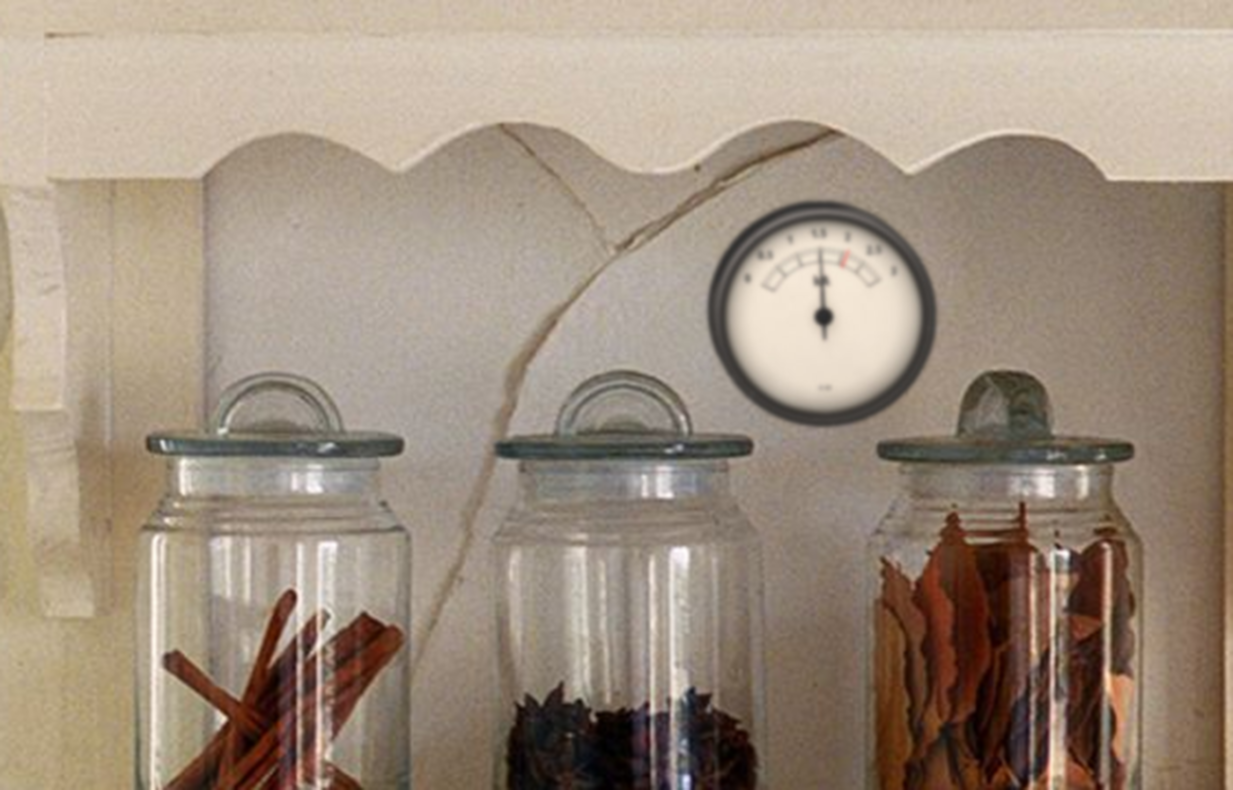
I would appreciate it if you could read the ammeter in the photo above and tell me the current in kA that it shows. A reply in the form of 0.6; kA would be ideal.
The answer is 1.5; kA
